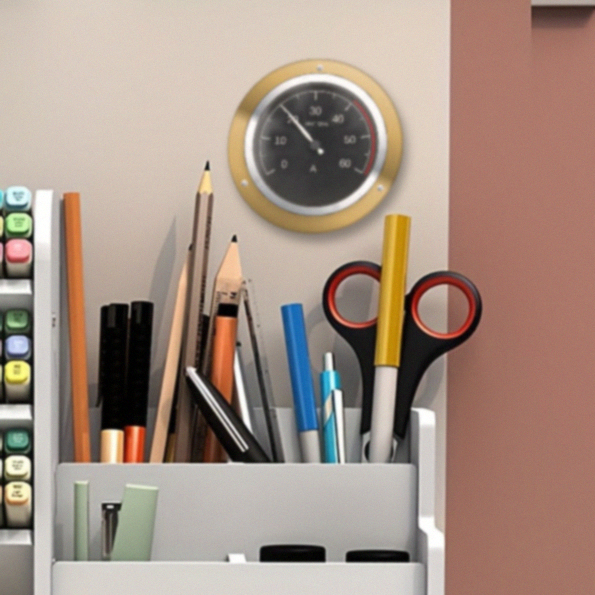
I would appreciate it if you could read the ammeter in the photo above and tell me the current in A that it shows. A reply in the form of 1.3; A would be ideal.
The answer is 20; A
